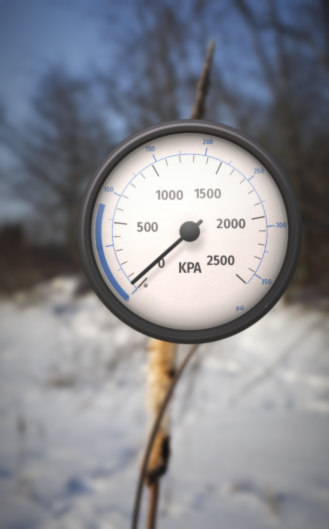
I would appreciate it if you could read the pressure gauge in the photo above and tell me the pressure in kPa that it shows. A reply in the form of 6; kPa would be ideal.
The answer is 50; kPa
